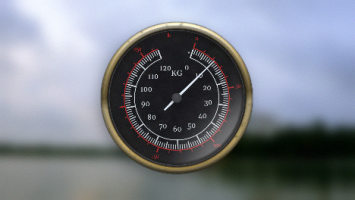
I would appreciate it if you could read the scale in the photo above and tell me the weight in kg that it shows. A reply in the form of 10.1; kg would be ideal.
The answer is 10; kg
